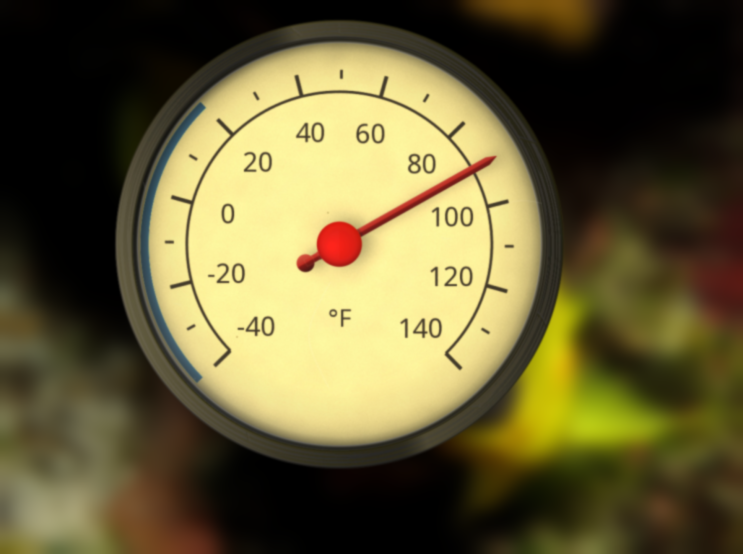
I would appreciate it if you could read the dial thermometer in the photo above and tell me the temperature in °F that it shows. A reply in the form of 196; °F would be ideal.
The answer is 90; °F
